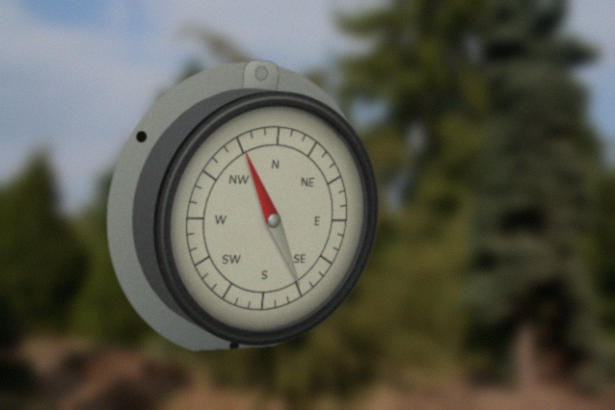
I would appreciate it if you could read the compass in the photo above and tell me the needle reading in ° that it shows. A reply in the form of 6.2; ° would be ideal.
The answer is 330; °
